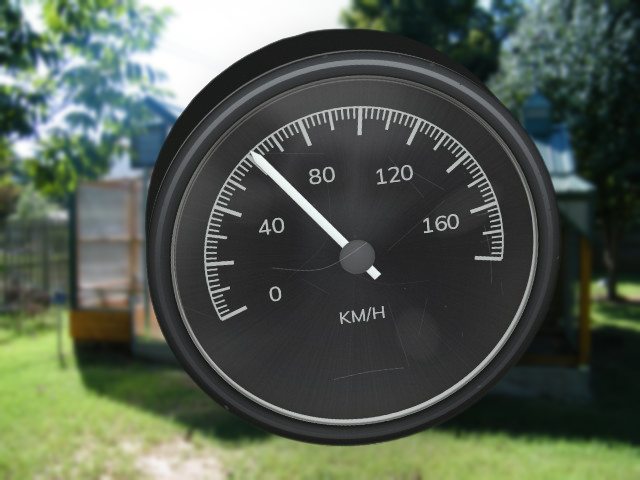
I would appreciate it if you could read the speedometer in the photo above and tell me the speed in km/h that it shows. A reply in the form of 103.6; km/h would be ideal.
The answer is 62; km/h
